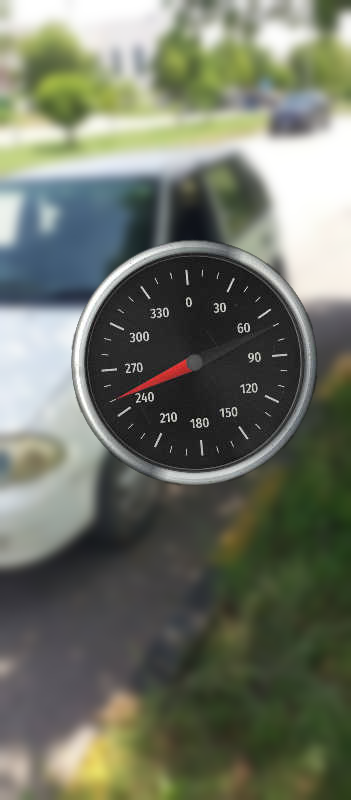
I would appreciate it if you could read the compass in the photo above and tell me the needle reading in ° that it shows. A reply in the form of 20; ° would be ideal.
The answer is 250; °
